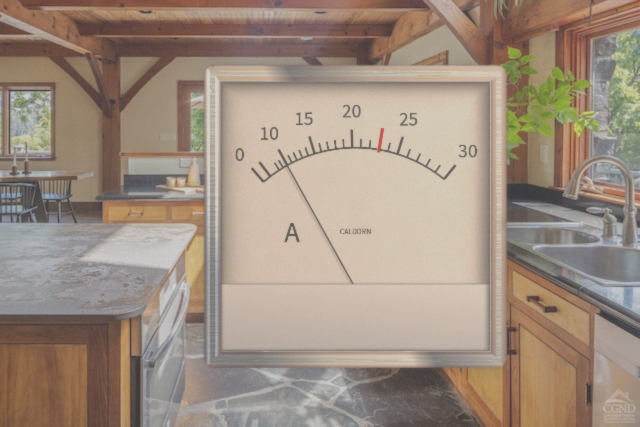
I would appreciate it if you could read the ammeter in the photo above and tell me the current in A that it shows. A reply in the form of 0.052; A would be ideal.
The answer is 10; A
